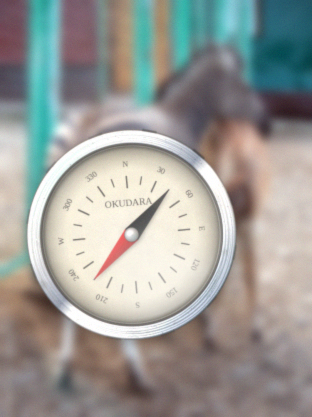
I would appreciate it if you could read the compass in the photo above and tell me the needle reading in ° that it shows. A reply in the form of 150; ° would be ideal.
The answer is 225; °
